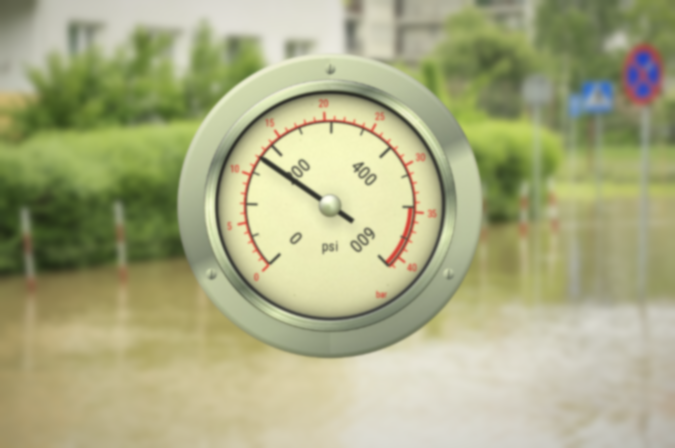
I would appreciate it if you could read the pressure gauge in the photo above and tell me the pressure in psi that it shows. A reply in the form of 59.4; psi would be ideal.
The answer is 175; psi
